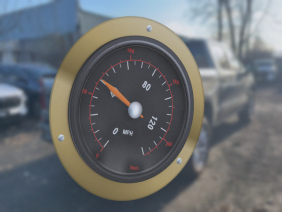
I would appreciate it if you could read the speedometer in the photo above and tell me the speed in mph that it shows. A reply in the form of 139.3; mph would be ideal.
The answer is 40; mph
